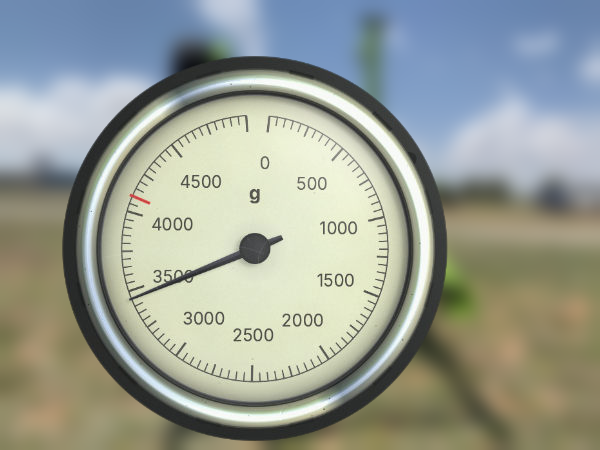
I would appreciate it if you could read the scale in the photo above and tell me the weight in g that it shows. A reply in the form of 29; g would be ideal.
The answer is 3450; g
